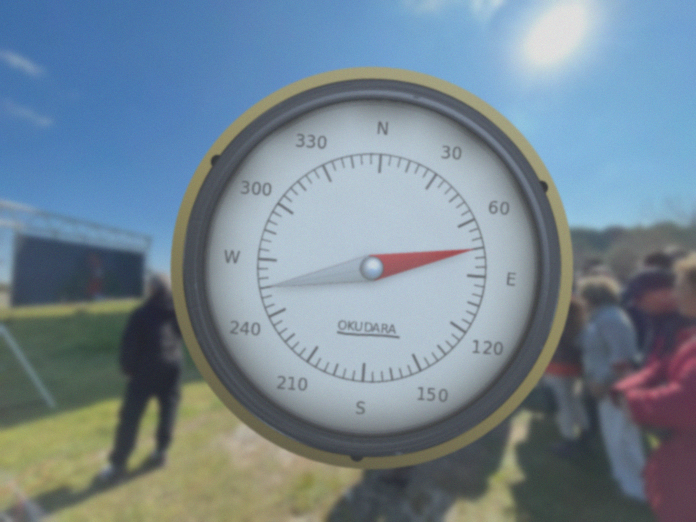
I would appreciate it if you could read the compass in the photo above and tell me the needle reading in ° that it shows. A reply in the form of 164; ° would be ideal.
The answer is 75; °
